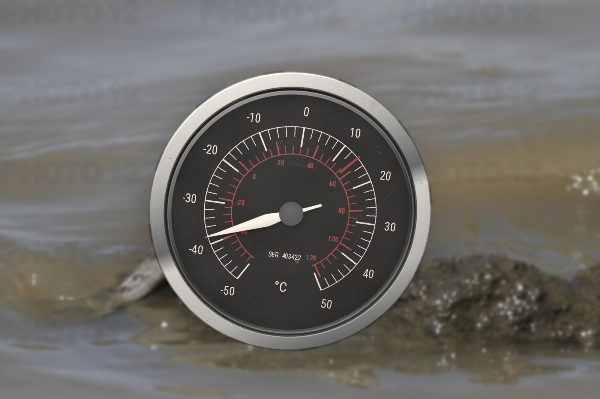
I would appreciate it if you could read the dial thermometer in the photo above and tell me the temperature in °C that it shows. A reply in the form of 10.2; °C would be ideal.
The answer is -38; °C
